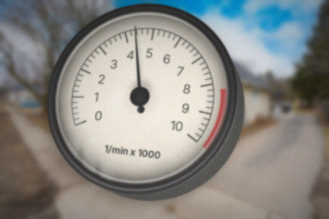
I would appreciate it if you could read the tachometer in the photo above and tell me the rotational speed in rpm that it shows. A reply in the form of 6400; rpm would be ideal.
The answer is 4400; rpm
